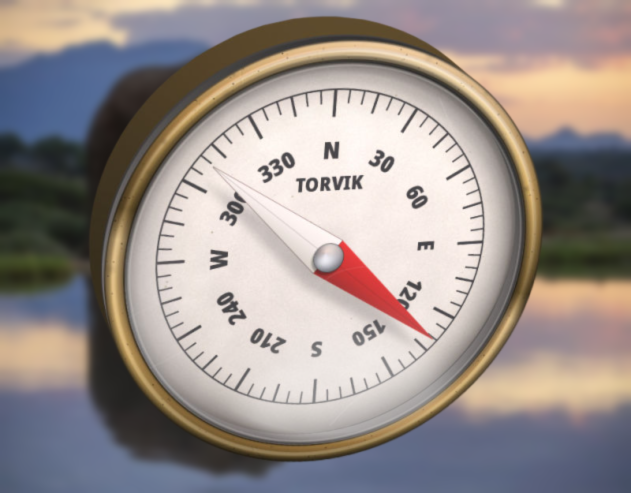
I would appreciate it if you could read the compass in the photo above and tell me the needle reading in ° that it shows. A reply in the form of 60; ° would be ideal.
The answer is 130; °
